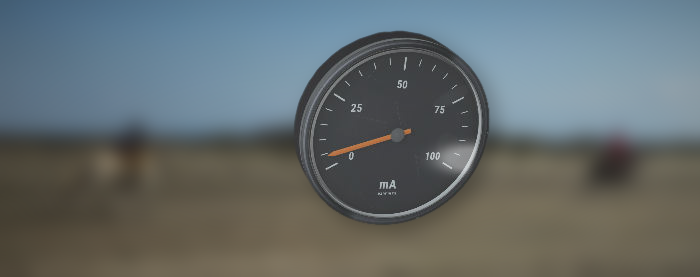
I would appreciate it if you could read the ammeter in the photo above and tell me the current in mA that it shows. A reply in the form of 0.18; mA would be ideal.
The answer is 5; mA
